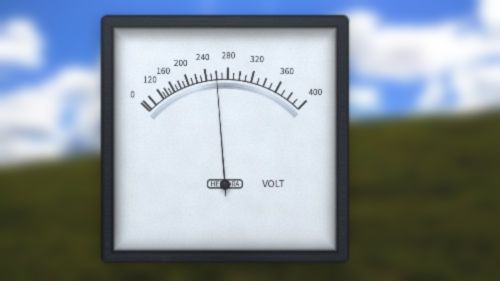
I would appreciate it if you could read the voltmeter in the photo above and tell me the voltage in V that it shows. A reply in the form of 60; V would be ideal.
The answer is 260; V
